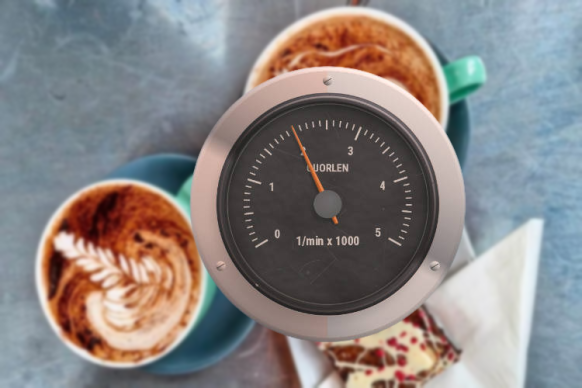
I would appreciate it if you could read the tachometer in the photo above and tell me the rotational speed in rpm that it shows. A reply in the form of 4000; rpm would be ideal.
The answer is 2000; rpm
